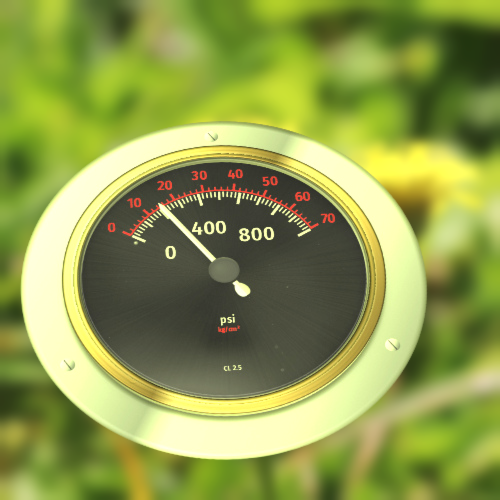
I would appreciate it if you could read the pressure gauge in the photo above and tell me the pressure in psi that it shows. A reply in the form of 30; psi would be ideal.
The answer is 200; psi
